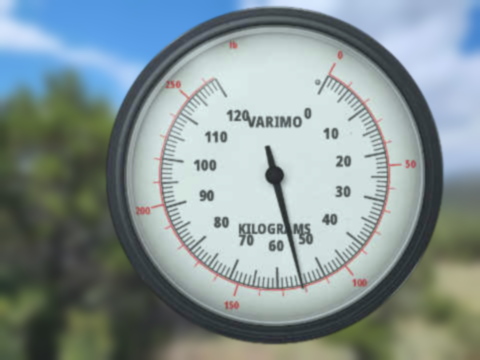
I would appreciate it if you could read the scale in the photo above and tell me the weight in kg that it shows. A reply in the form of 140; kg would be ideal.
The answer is 55; kg
